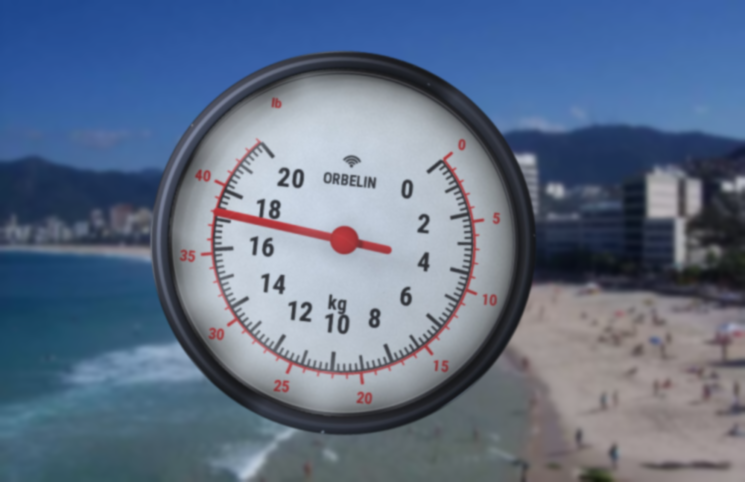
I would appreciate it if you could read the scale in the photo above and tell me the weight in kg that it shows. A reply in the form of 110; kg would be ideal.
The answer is 17.2; kg
